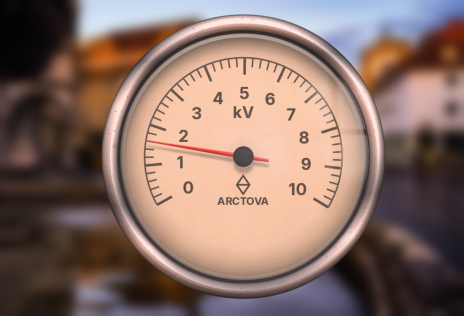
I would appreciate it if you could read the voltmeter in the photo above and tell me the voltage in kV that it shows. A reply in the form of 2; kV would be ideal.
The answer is 1.6; kV
